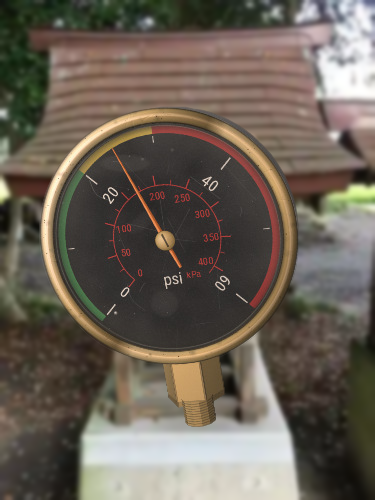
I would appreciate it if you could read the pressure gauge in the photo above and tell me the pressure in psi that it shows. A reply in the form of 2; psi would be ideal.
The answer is 25; psi
